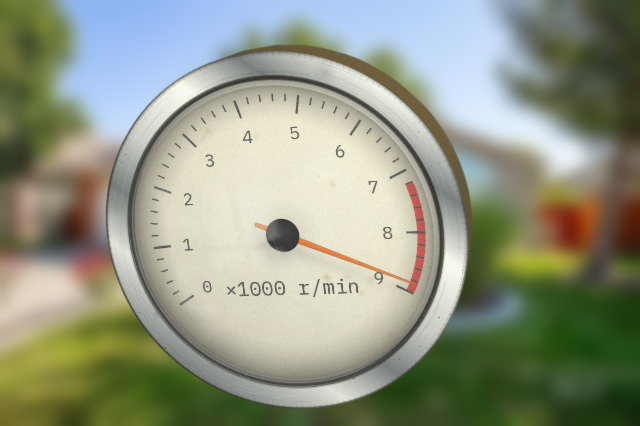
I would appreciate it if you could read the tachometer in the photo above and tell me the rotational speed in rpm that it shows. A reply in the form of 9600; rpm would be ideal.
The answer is 8800; rpm
